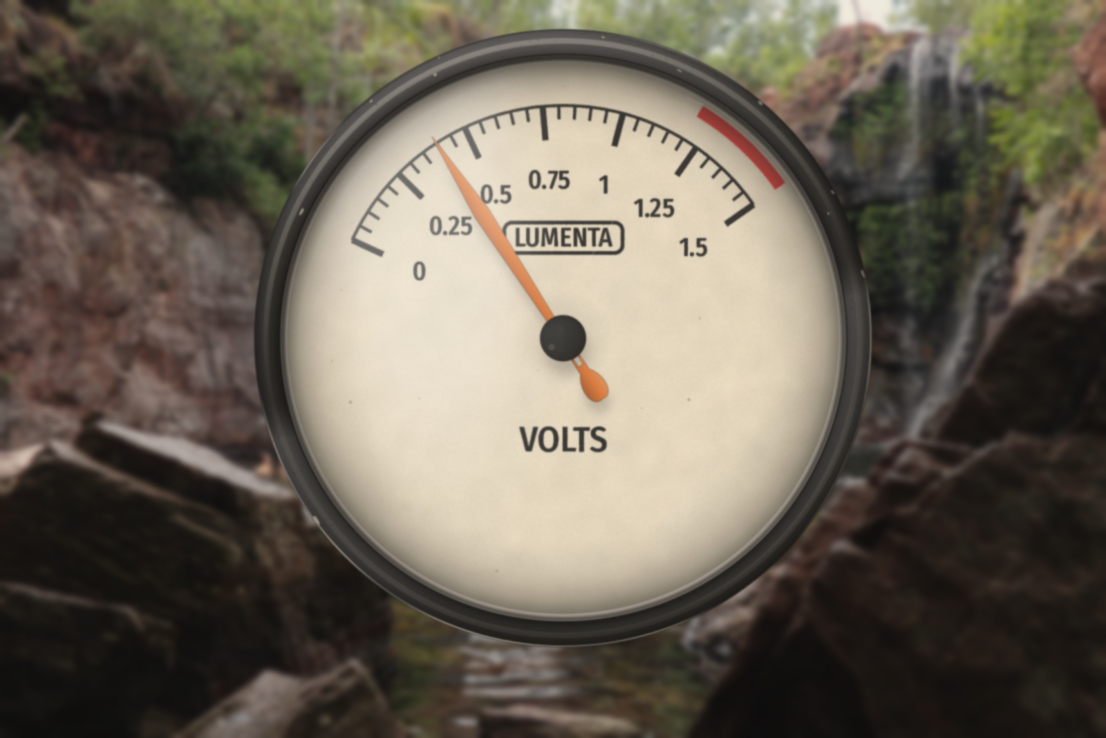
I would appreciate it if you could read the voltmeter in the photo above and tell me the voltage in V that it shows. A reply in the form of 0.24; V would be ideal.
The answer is 0.4; V
